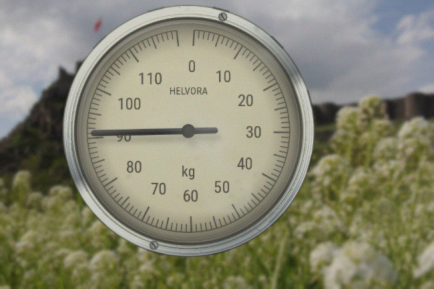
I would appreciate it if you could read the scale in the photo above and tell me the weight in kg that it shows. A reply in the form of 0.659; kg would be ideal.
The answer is 91; kg
